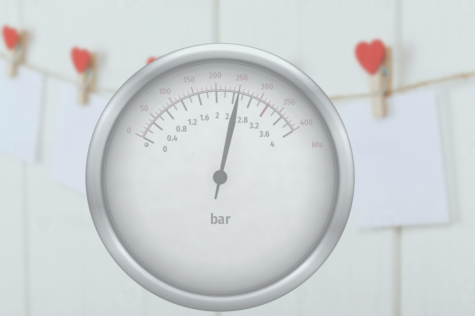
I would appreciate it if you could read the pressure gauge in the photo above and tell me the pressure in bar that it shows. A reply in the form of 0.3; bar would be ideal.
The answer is 2.5; bar
